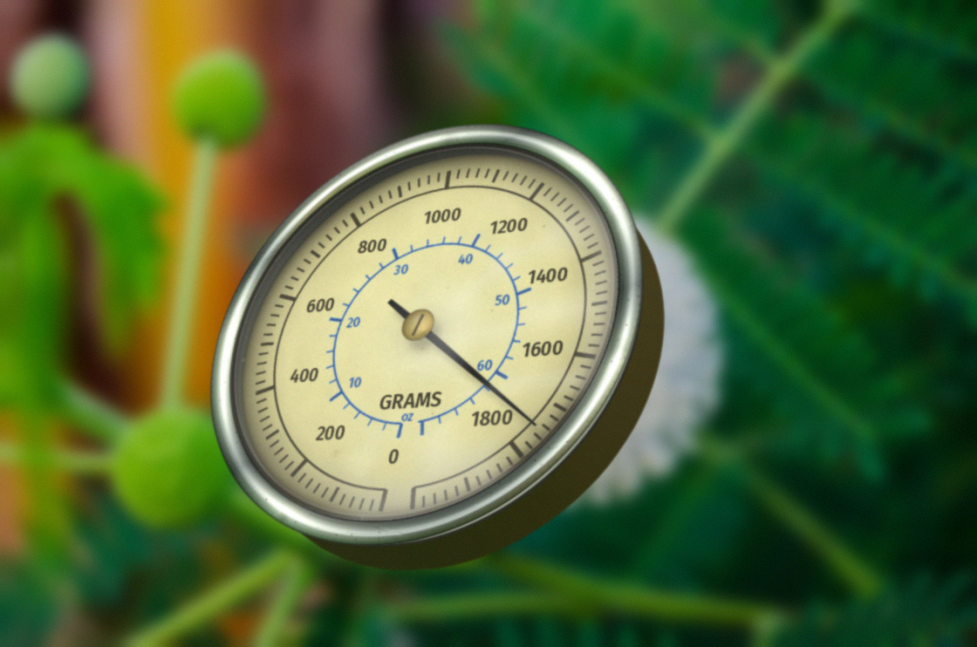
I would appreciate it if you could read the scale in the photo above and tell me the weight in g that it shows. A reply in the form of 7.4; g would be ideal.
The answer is 1750; g
